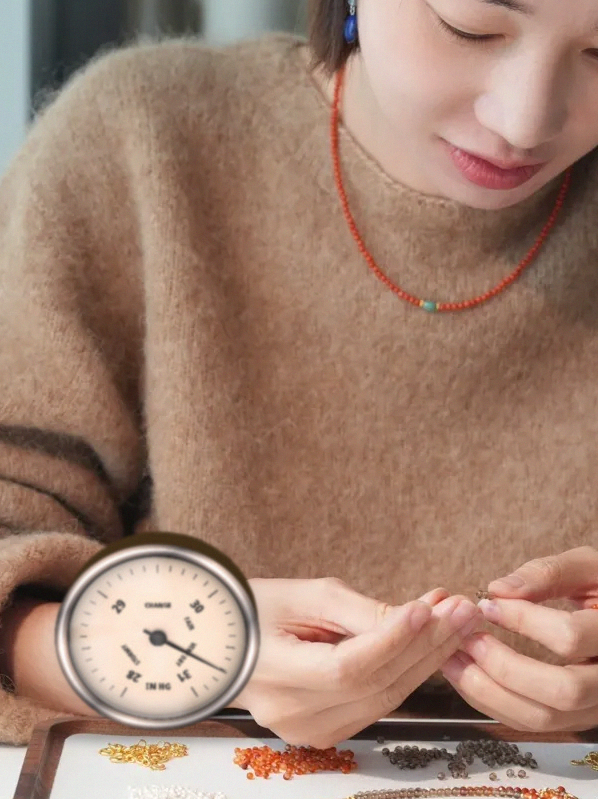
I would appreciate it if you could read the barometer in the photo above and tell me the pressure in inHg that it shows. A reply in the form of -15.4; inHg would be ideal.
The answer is 30.7; inHg
